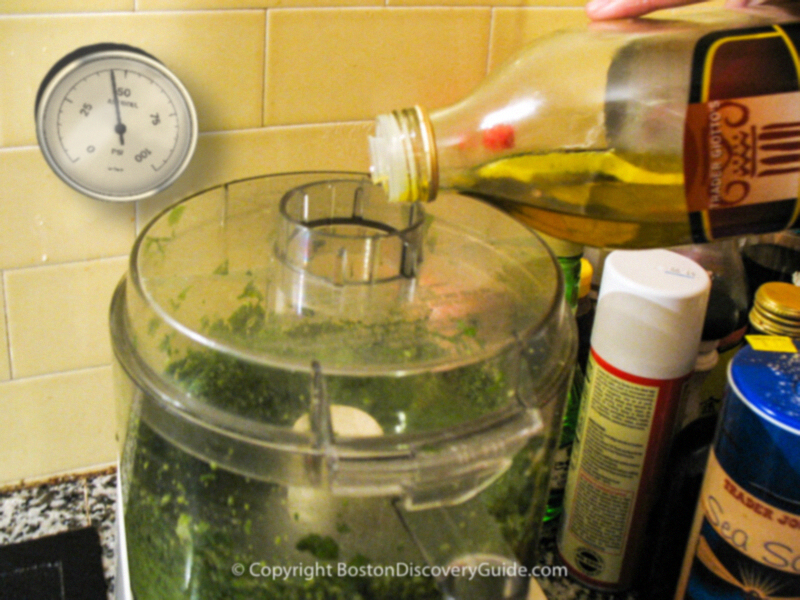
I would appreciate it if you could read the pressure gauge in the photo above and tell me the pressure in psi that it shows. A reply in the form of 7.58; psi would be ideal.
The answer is 45; psi
